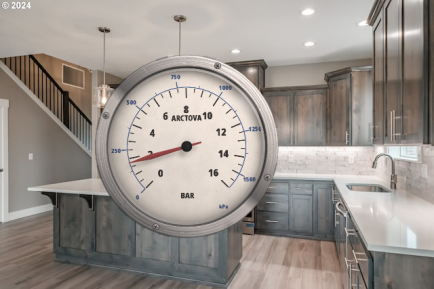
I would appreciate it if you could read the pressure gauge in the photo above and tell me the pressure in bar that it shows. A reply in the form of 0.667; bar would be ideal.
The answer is 1.75; bar
